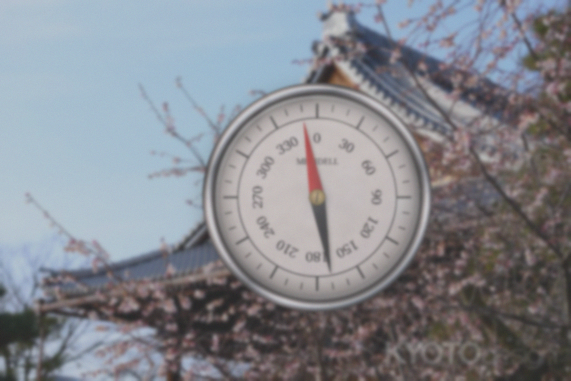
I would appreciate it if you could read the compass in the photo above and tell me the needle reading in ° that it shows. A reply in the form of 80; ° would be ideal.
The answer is 350; °
